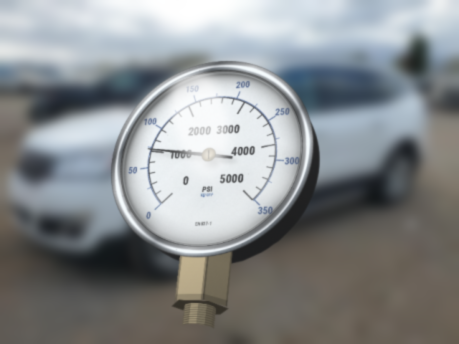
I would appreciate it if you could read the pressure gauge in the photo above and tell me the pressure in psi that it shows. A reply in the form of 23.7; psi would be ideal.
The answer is 1000; psi
